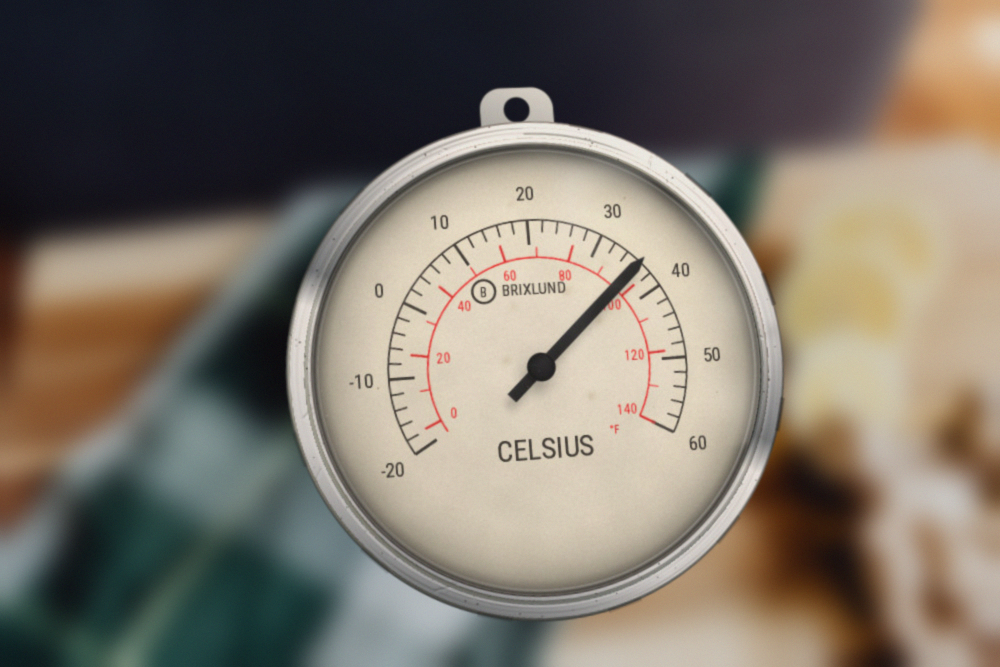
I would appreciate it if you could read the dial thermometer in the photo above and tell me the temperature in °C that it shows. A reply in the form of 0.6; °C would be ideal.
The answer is 36; °C
